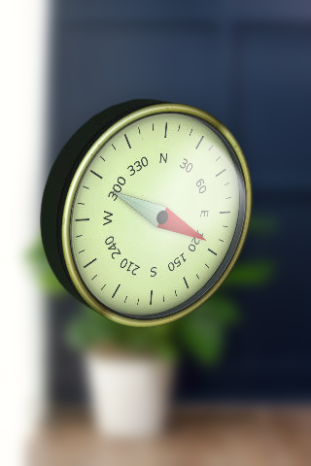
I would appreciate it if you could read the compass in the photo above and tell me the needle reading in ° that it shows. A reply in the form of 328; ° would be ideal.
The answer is 115; °
